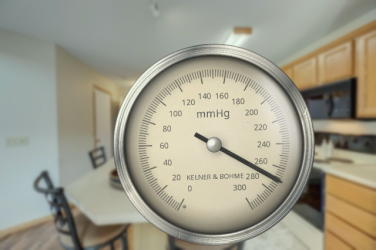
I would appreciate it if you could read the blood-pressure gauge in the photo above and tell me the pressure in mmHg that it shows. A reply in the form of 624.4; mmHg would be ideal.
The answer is 270; mmHg
